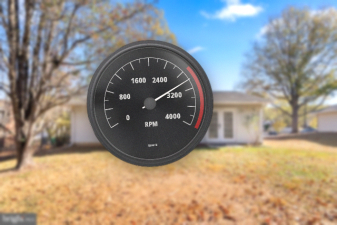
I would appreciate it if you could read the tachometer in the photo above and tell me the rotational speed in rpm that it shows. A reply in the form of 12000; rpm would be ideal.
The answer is 3000; rpm
